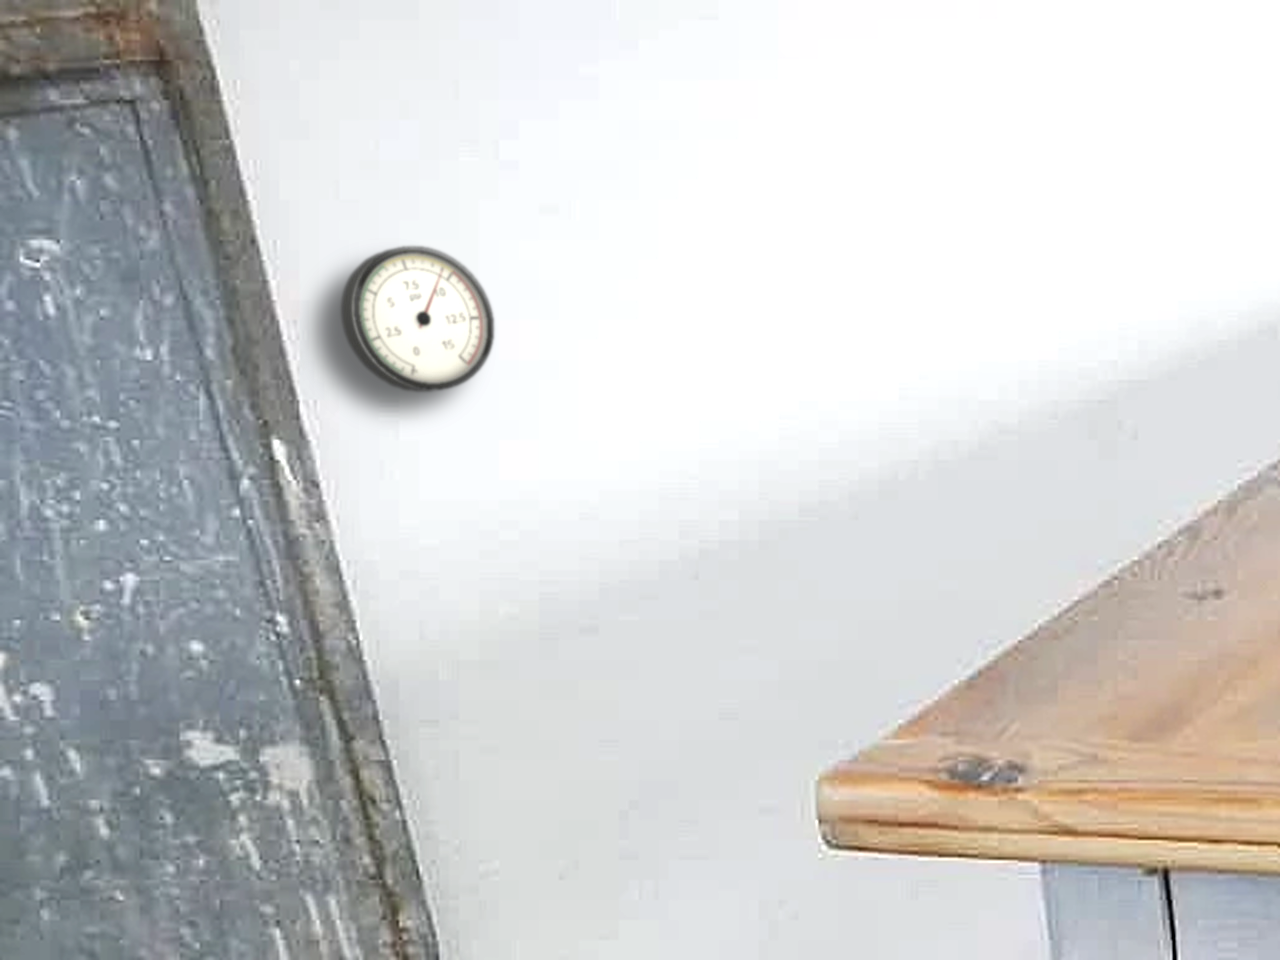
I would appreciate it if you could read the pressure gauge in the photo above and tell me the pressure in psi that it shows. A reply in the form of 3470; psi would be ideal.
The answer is 9.5; psi
